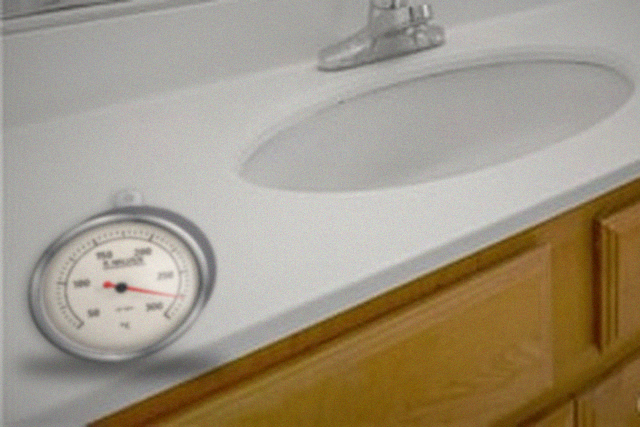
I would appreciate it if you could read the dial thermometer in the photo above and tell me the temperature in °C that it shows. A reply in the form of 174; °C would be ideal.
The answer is 275; °C
